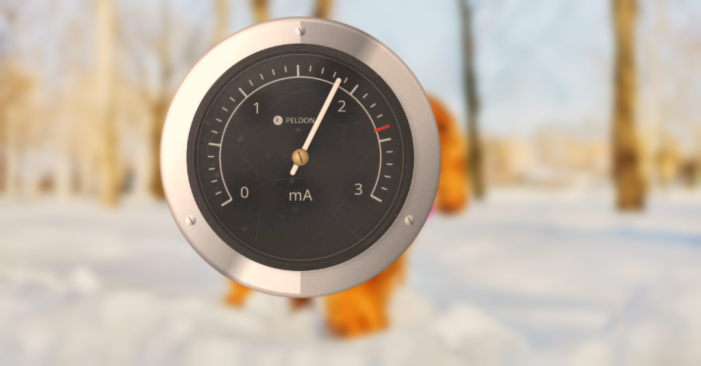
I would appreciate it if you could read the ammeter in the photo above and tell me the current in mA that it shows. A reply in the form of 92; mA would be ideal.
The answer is 1.85; mA
